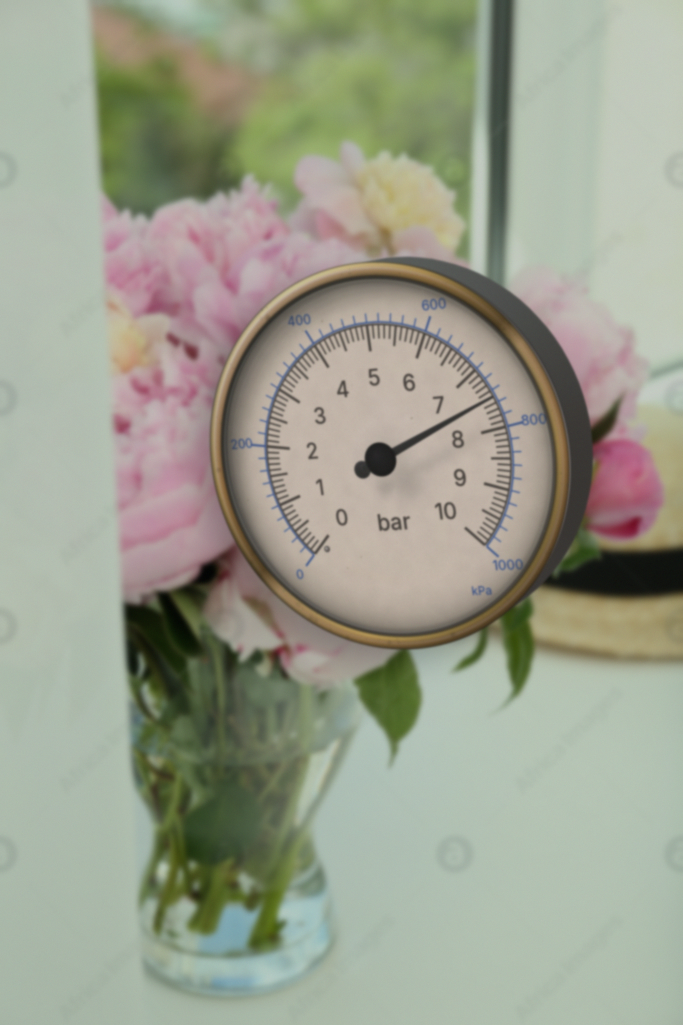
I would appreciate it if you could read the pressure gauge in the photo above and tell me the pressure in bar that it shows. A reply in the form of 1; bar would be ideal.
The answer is 7.5; bar
